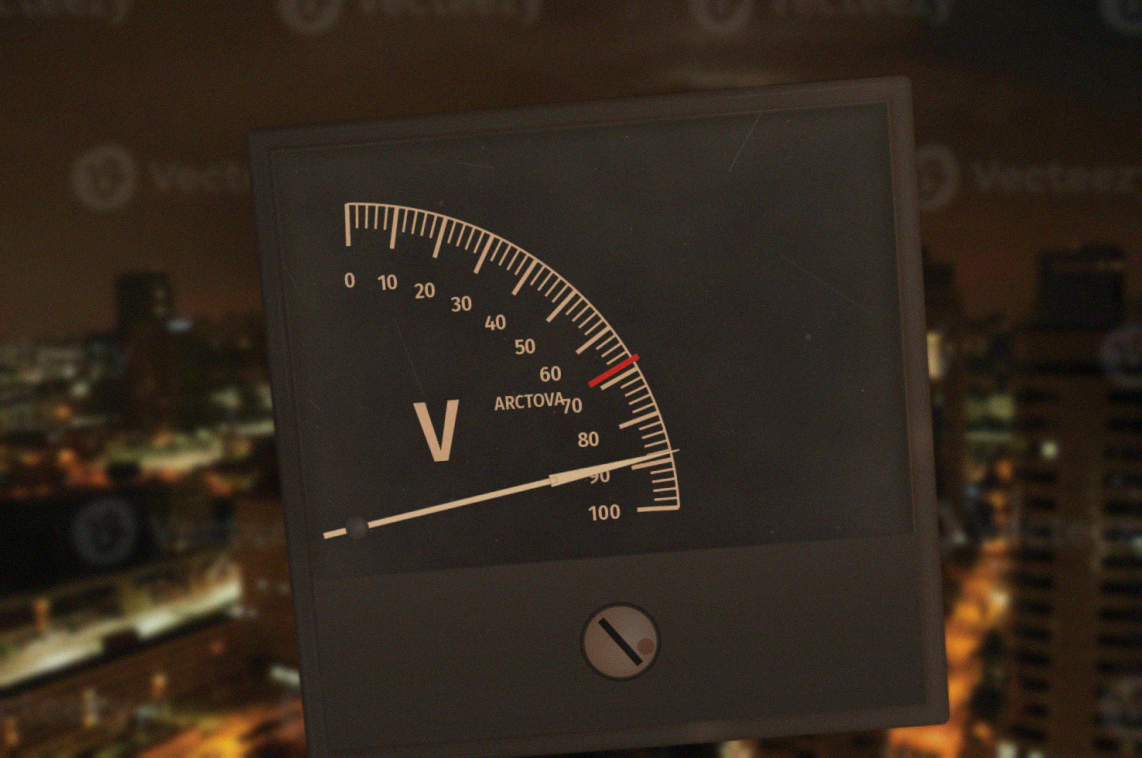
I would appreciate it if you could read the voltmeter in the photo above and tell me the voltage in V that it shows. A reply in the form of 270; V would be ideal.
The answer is 88; V
